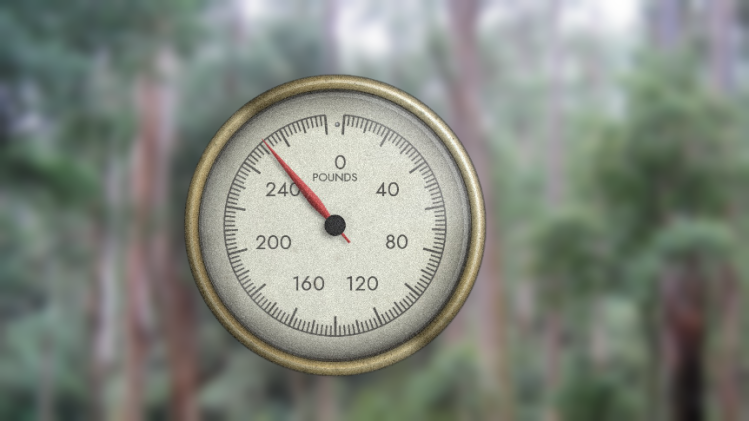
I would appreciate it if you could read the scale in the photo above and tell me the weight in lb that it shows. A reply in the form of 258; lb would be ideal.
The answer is 252; lb
